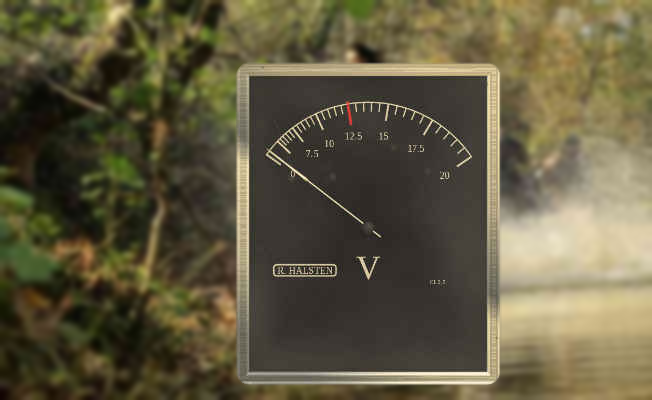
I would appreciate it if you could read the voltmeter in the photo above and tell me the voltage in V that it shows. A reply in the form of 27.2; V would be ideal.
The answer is 2.5; V
